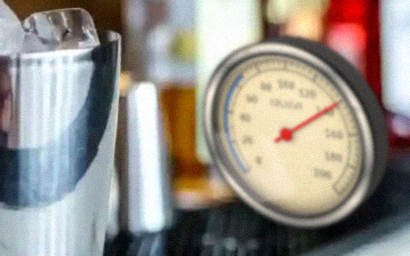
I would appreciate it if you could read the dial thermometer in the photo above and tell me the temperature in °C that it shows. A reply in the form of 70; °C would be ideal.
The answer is 140; °C
